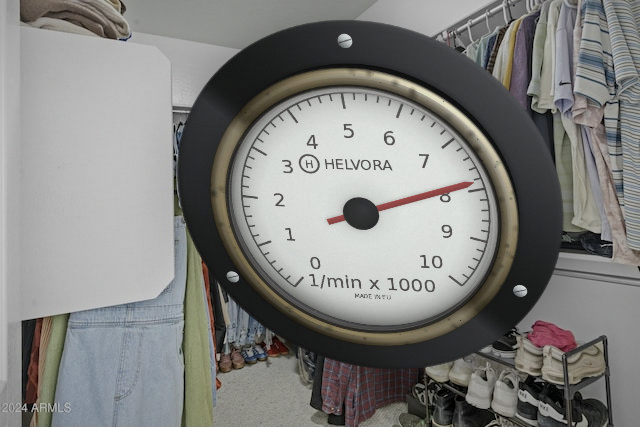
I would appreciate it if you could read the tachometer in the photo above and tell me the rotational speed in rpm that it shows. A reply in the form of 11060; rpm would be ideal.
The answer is 7800; rpm
